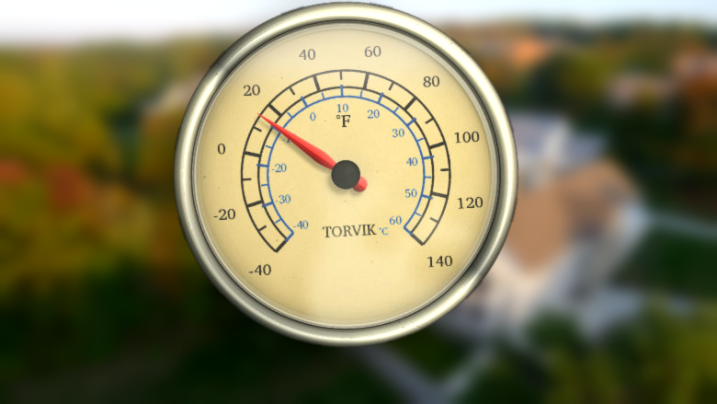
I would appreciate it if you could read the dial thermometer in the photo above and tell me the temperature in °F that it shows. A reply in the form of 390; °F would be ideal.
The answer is 15; °F
